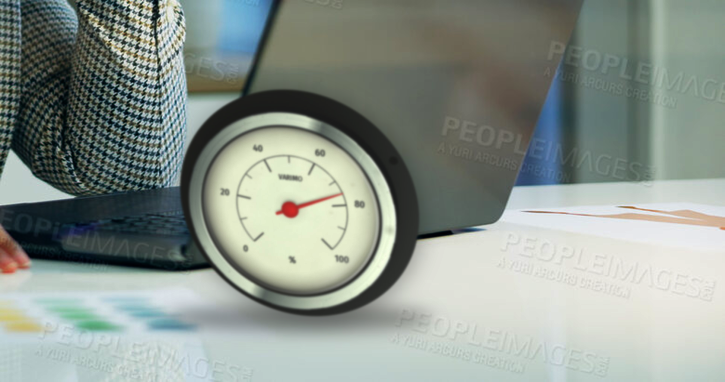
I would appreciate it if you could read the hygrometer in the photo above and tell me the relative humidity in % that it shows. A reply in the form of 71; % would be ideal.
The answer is 75; %
